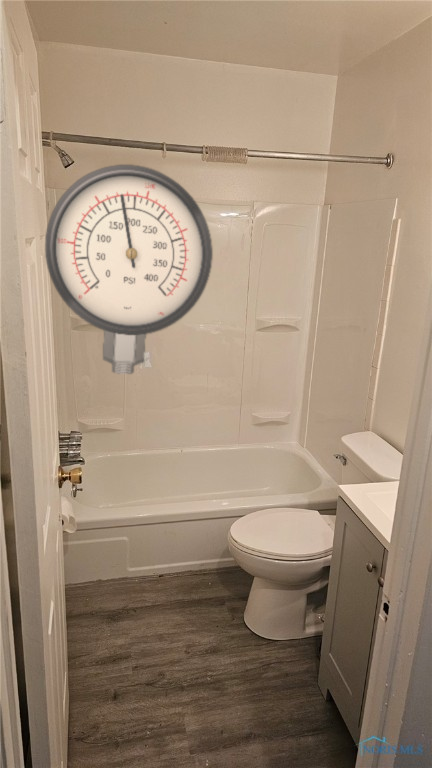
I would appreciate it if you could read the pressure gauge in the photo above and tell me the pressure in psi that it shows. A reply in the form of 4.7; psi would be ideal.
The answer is 180; psi
